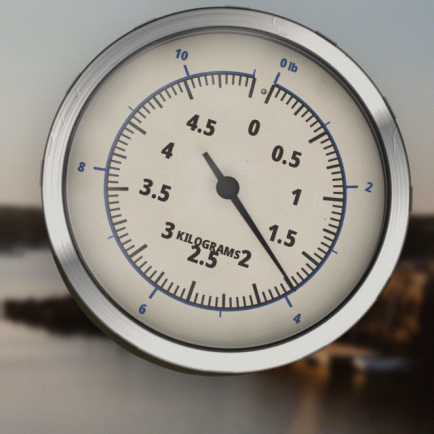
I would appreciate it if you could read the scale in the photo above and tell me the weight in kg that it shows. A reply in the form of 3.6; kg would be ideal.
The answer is 1.75; kg
